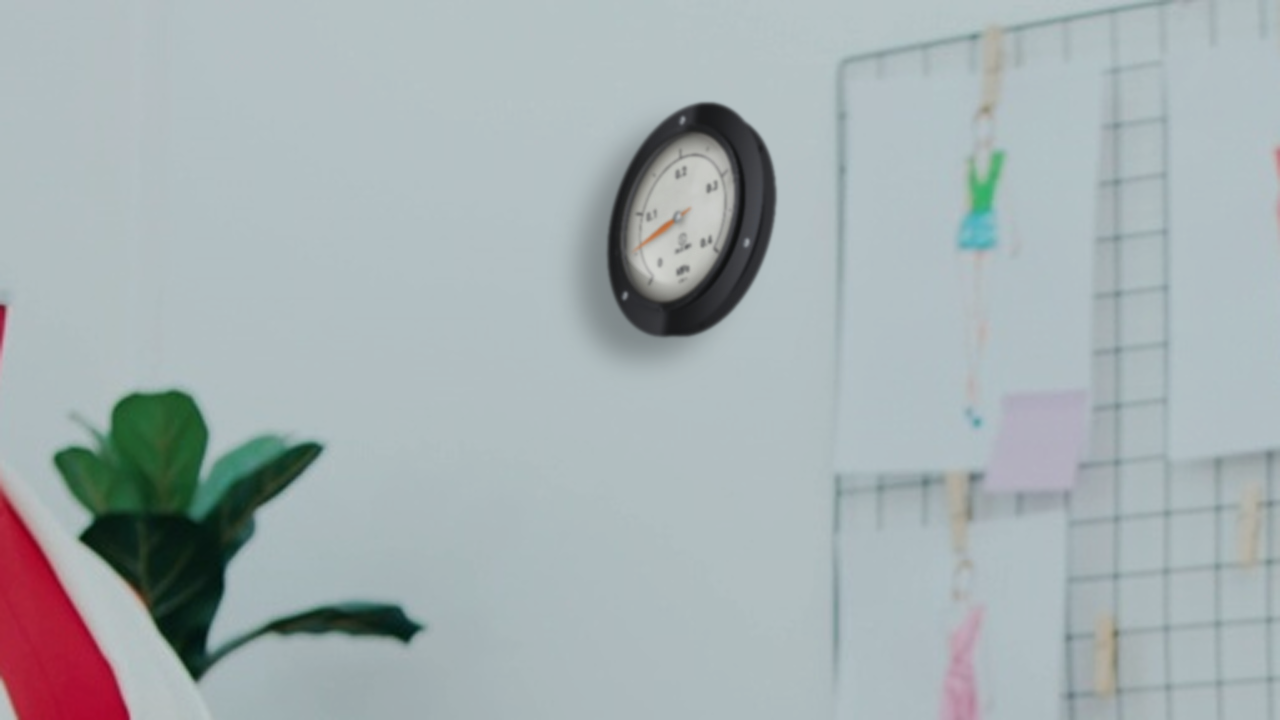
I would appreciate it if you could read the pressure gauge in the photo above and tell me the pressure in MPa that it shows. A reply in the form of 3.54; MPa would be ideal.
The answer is 0.05; MPa
